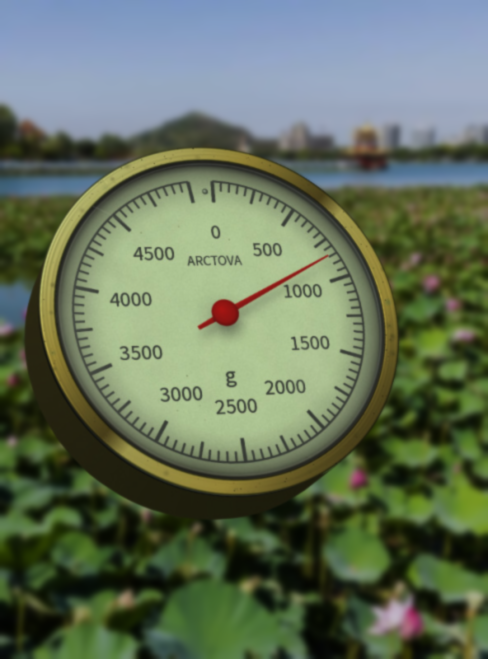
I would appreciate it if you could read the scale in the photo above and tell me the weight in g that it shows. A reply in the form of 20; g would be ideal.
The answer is 850; g
